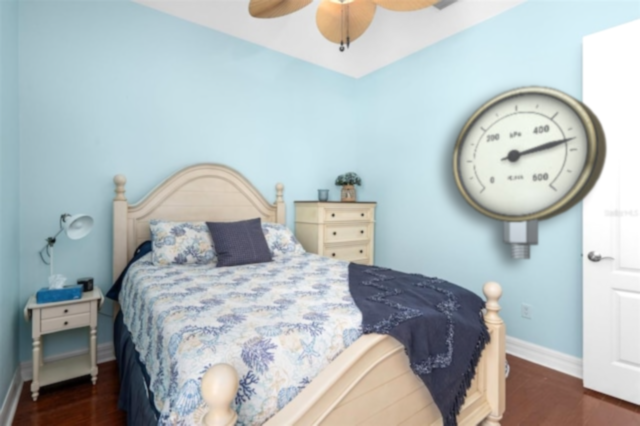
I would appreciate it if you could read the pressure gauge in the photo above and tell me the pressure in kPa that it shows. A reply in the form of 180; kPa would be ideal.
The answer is 475; kPa
